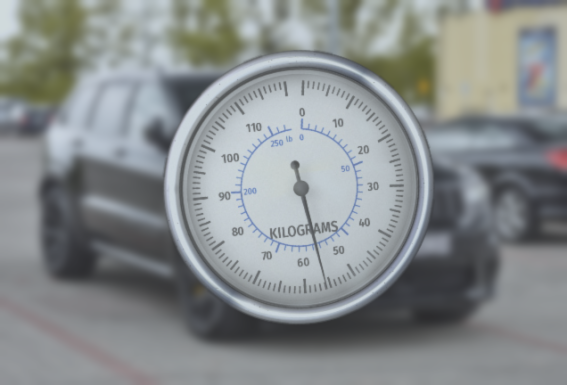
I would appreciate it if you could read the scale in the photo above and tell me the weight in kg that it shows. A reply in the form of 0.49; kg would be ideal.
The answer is 56; kg
